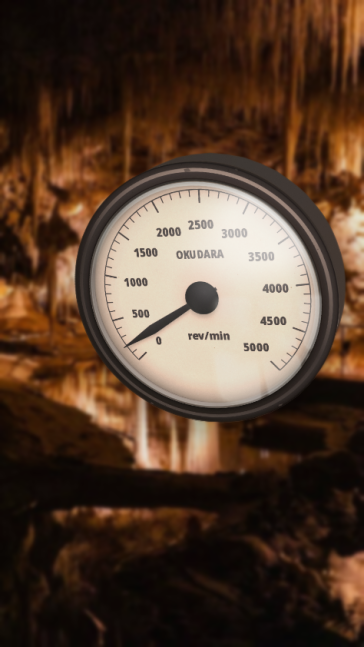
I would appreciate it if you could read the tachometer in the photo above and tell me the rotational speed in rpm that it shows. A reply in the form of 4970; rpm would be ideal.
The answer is 200; rpm
